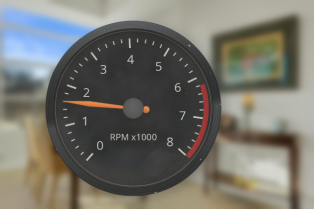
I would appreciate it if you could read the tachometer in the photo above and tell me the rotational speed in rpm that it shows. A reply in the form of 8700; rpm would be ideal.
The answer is 1600; rpm
